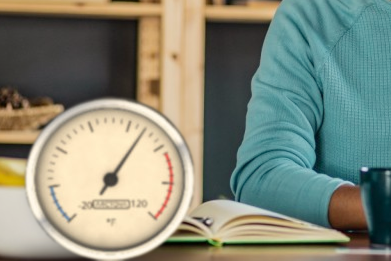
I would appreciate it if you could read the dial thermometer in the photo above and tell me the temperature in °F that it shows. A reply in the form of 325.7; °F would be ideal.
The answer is 68; °F
